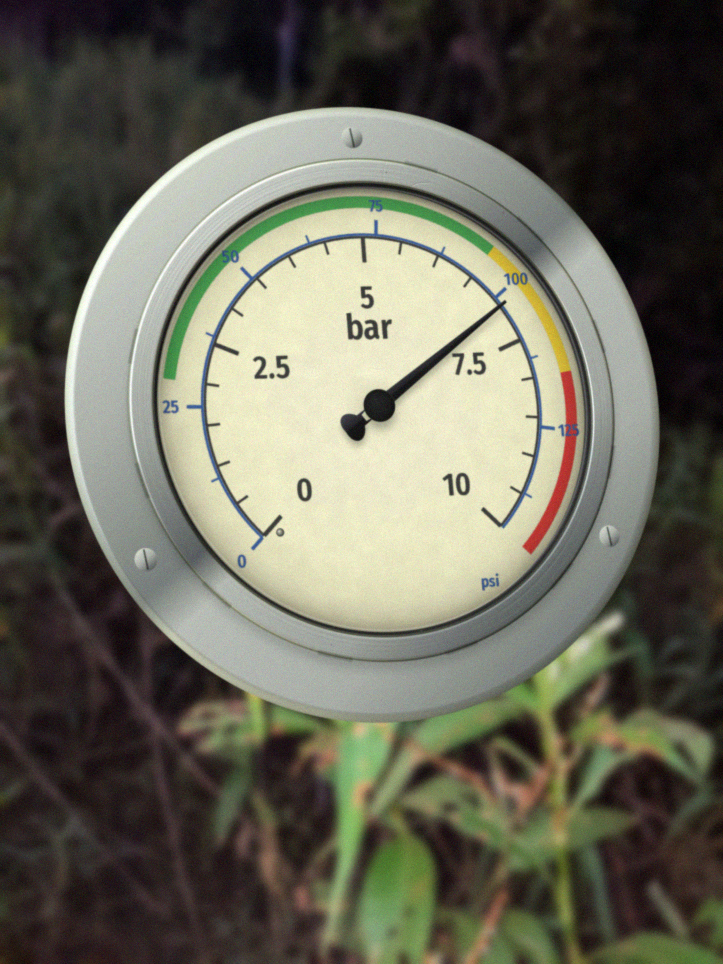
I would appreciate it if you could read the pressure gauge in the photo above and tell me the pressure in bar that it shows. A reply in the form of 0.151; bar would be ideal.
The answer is 7; bar
